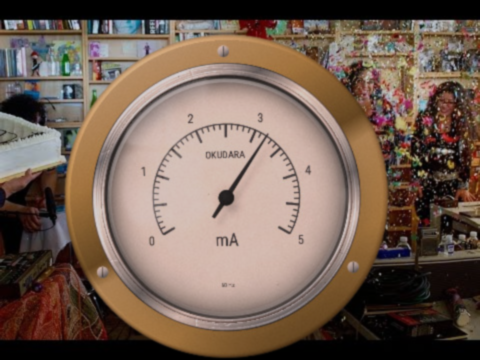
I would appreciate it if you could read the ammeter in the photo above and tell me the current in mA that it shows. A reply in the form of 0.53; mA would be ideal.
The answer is 3.2; mA
